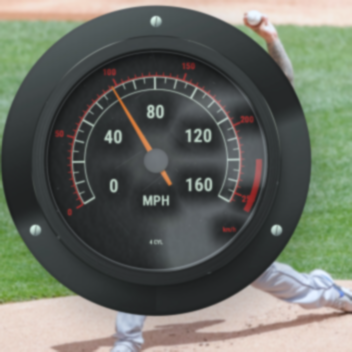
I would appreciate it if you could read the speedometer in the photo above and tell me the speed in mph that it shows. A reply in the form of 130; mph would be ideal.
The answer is 60; mph
